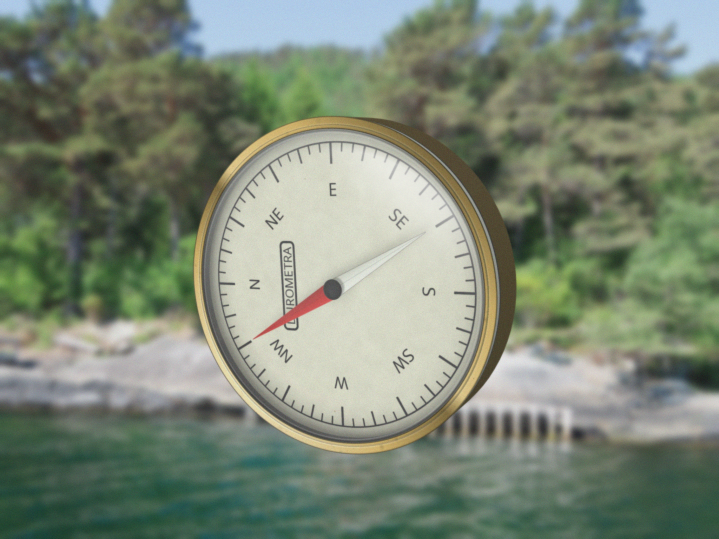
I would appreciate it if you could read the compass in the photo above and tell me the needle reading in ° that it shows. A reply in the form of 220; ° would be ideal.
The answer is 330; °
